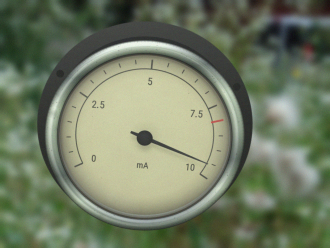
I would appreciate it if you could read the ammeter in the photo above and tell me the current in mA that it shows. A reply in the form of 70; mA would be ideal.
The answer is 9.5; mA
